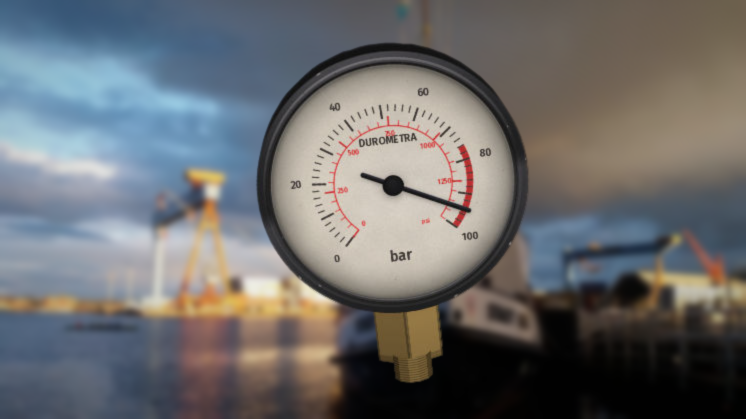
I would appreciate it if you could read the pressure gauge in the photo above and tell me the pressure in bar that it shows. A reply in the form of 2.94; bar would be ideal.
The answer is 94; bar
